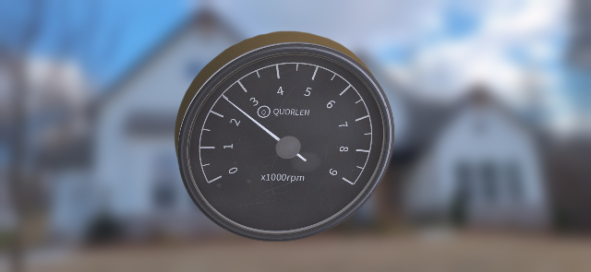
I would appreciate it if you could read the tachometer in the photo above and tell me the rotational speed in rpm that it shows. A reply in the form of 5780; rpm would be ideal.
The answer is 2500; rpm
